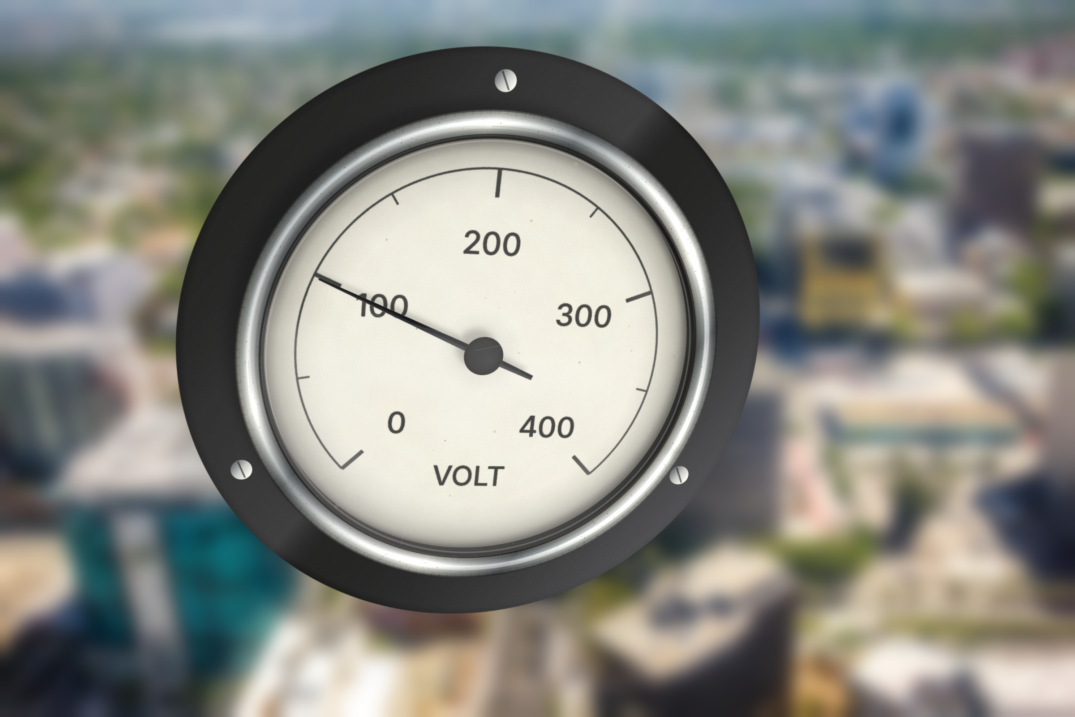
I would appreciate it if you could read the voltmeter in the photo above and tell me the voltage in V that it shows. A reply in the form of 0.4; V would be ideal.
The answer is 100; V
